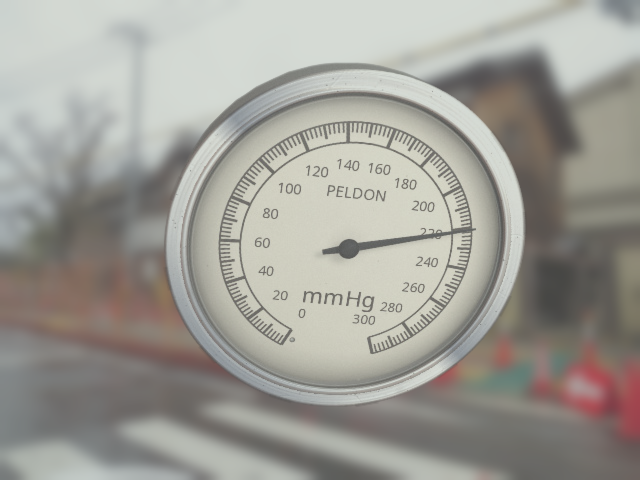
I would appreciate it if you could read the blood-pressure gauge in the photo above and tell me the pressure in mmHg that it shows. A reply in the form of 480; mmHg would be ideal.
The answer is 220; mmHg
